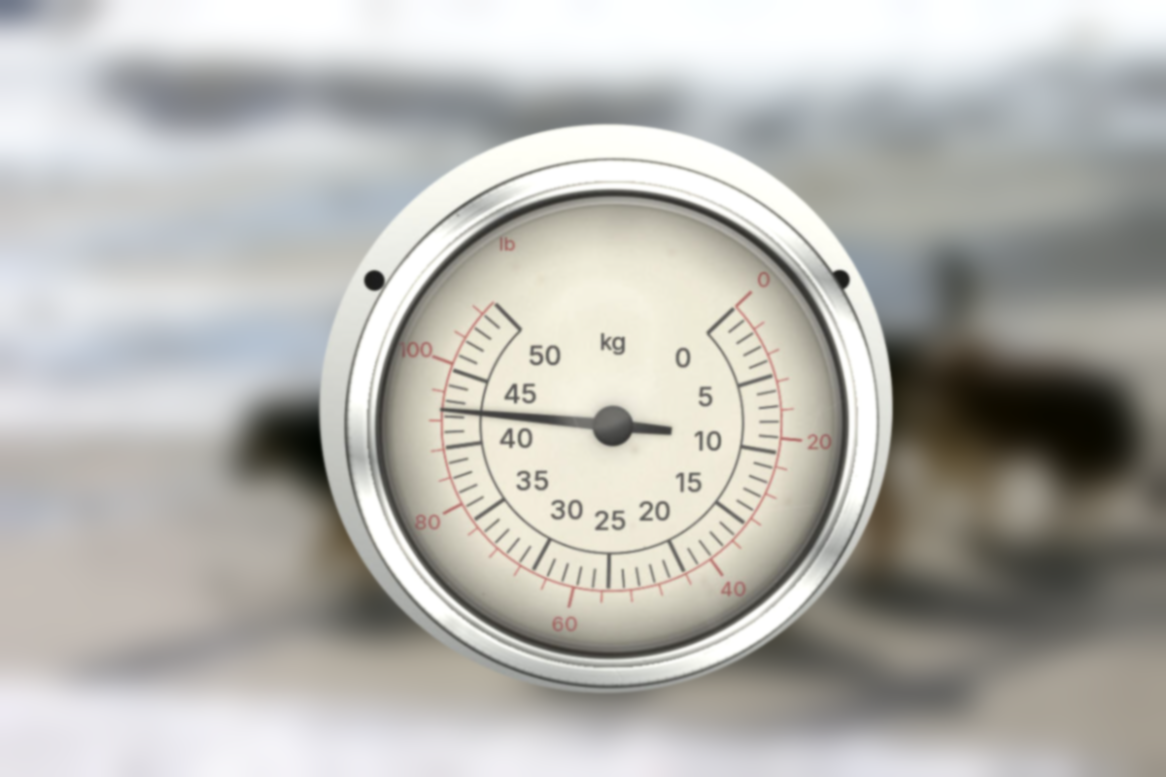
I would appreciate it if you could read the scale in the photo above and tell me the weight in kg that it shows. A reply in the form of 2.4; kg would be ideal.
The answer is 42.5; kg
